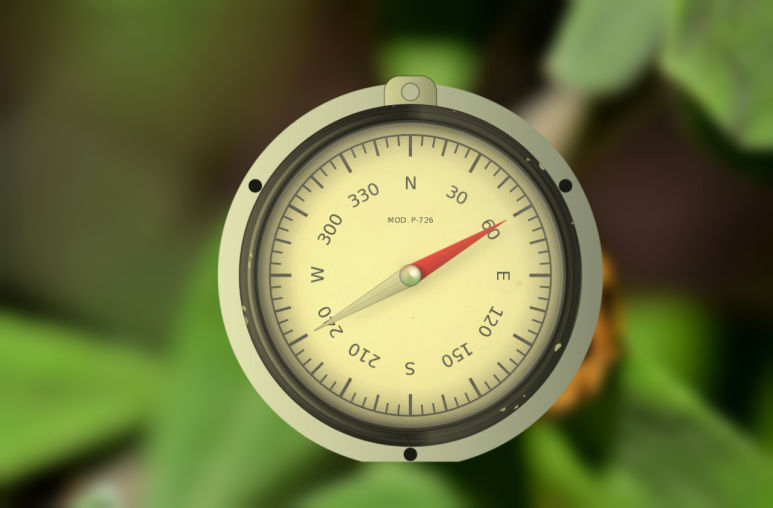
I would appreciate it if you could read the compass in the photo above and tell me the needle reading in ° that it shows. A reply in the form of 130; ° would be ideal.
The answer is 60; °
